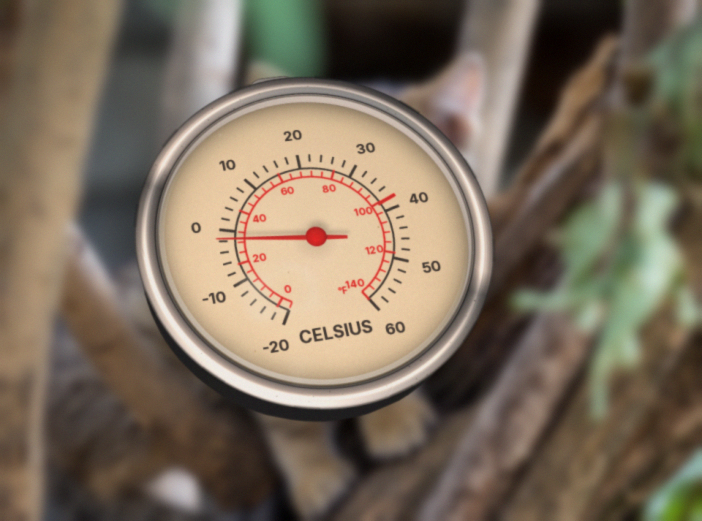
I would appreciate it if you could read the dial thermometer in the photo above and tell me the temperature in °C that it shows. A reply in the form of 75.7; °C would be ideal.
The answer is -2; °C
